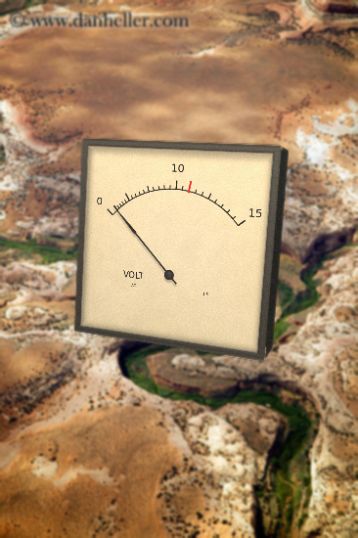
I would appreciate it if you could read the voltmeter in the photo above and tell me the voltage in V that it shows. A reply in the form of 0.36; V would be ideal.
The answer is 2.5; V
